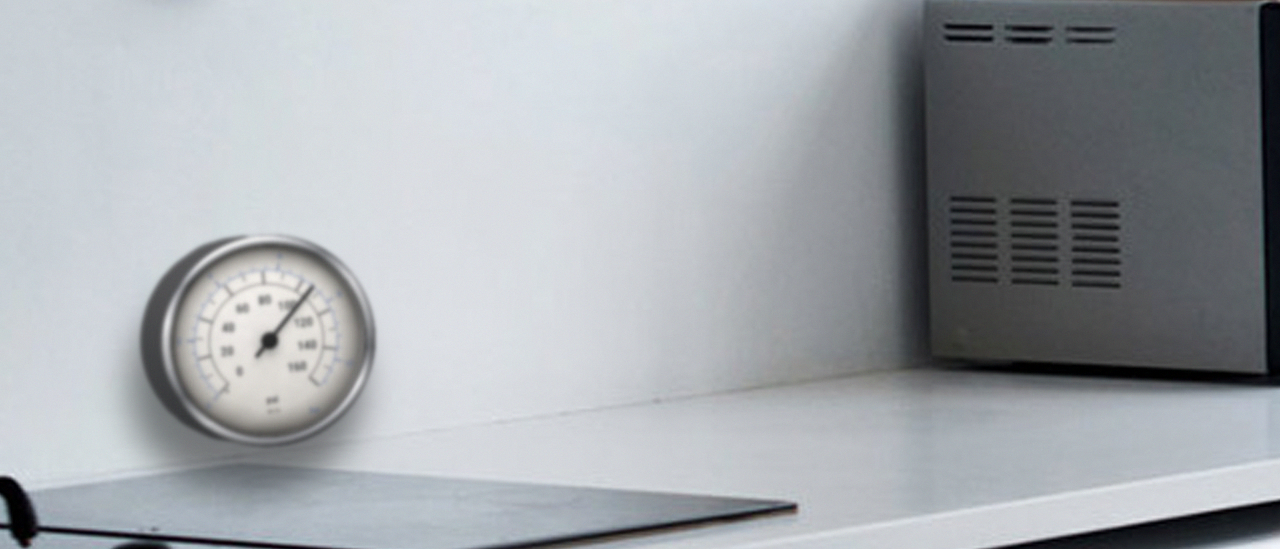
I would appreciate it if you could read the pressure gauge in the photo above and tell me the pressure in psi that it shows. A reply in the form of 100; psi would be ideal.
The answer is 105; psi
